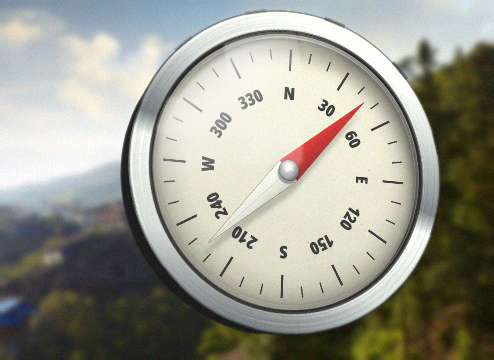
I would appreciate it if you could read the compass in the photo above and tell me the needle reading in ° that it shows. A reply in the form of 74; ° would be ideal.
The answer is 45; °
